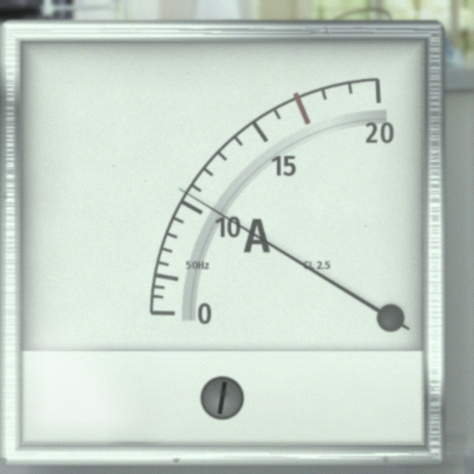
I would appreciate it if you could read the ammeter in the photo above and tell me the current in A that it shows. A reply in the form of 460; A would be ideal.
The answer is 10.5; A
